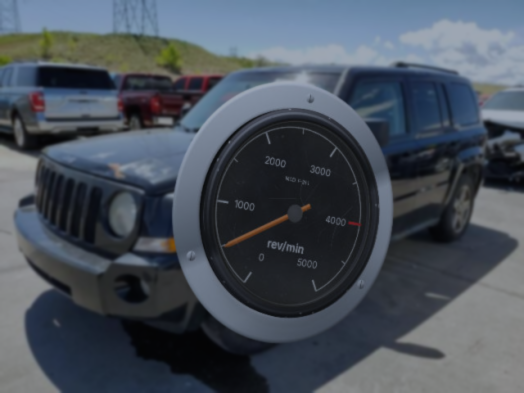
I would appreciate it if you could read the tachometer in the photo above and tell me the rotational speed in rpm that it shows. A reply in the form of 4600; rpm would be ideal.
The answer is 500; rpm
